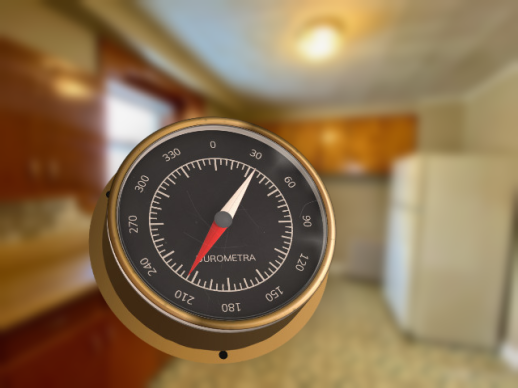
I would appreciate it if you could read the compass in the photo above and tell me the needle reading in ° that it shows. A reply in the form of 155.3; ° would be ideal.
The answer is 215; °
